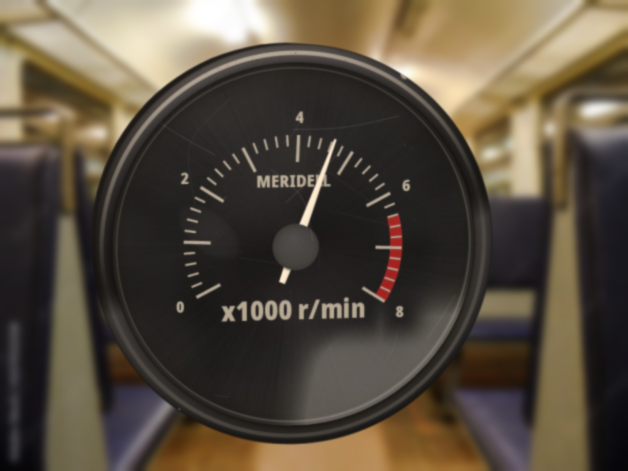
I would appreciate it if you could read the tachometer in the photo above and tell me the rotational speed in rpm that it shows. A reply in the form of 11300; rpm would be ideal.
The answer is 4600; rpm
